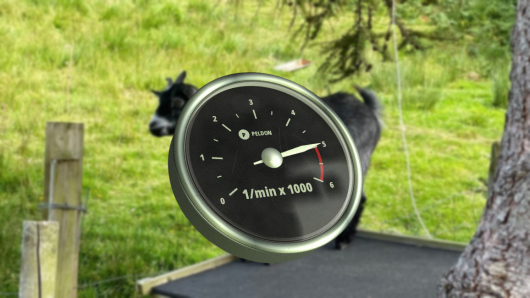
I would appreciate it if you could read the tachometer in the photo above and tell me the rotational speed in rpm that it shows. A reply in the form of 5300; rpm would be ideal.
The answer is 5000; rpm
